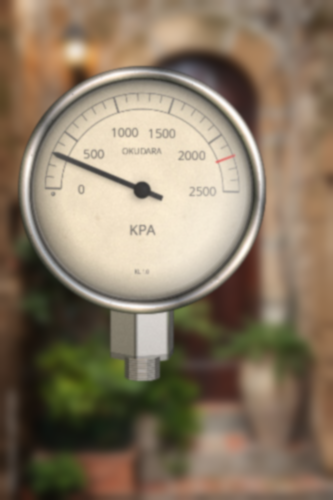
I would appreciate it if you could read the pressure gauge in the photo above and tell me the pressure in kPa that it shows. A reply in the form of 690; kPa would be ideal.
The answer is 300; kPa
